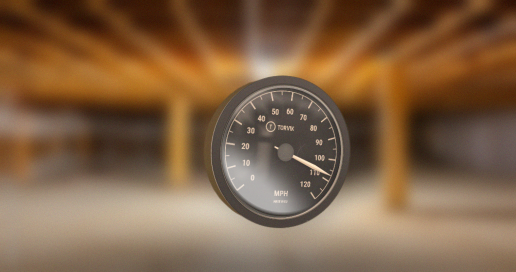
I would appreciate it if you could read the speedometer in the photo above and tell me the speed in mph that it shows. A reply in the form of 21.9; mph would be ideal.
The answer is 107.5; mph
